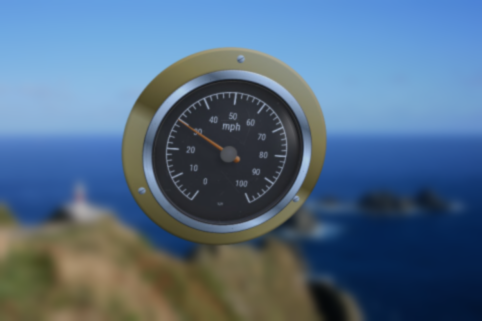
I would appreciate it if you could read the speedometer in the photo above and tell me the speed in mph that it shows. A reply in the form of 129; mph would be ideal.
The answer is 30; mph
